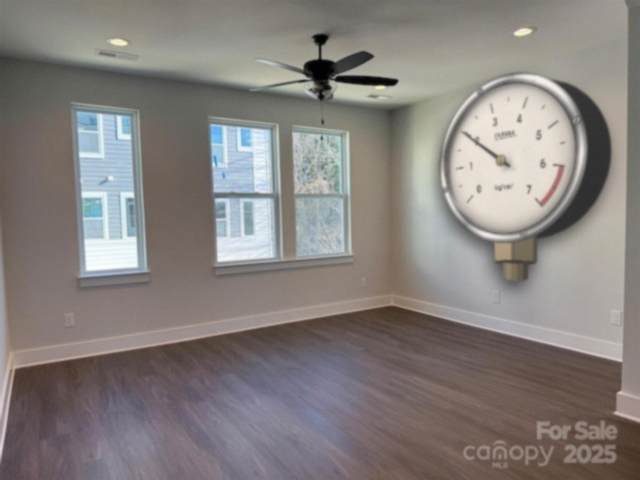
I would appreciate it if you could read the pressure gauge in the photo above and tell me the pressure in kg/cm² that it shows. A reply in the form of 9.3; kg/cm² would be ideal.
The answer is 2; kg/cm²
